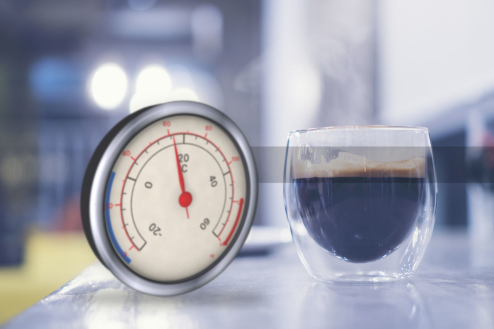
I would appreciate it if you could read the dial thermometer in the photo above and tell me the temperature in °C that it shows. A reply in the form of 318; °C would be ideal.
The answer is 16; °C
